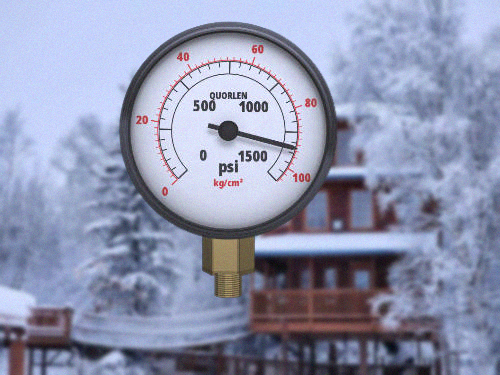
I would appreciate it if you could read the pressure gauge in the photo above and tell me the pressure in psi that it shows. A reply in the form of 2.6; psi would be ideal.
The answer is 1325; psi
